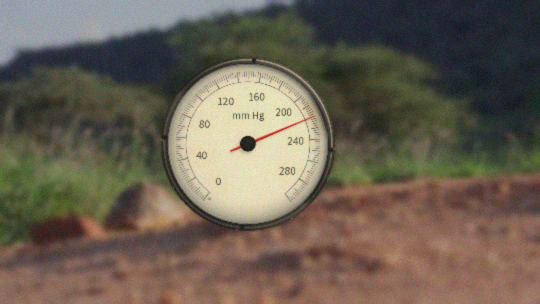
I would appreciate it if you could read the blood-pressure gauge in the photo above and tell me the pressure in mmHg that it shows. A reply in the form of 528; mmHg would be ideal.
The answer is 220; mmHg
